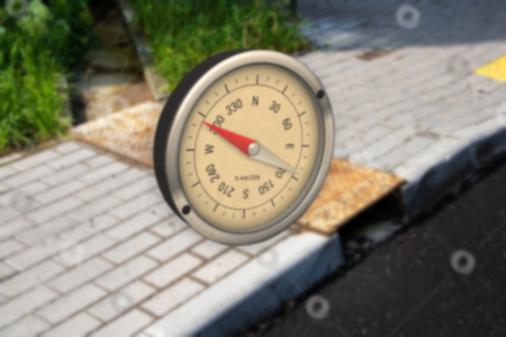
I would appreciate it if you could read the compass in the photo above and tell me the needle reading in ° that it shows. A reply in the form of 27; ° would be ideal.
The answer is 295; °
